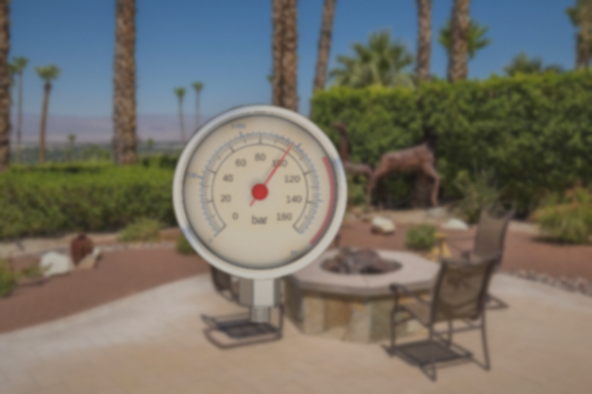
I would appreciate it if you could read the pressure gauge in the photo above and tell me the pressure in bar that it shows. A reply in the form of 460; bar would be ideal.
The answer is 100; bar
